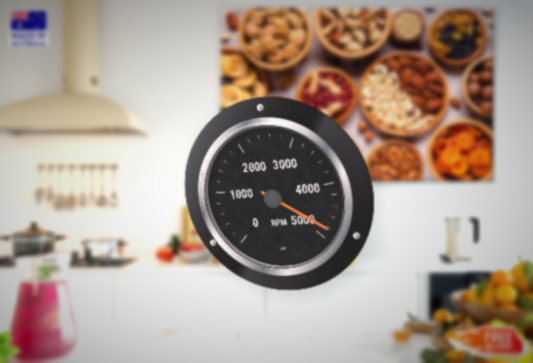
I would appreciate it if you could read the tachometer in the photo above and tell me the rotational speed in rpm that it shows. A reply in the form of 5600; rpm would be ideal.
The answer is 4800; rpm
